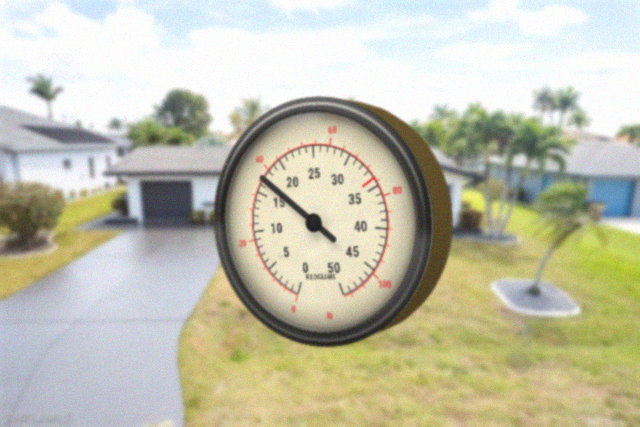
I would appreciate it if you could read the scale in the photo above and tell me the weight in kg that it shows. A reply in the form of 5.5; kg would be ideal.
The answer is 17; kg
